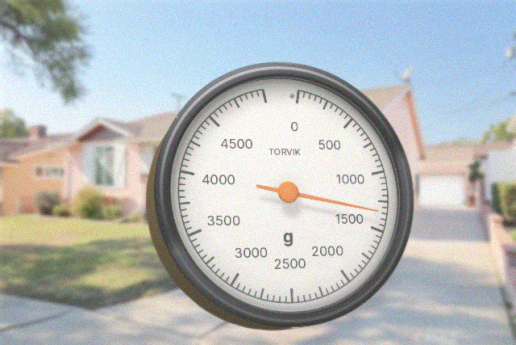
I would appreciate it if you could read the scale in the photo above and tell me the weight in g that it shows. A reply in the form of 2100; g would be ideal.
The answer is 1350; g
